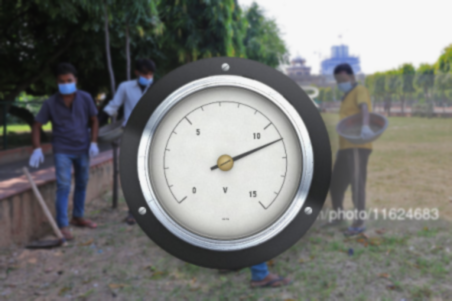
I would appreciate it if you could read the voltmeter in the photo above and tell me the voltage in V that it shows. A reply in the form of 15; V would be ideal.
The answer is 11; V
